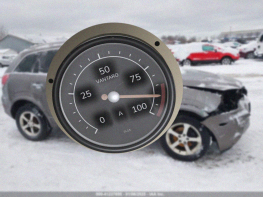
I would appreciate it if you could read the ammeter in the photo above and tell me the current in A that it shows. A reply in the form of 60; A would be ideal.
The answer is 90; A
